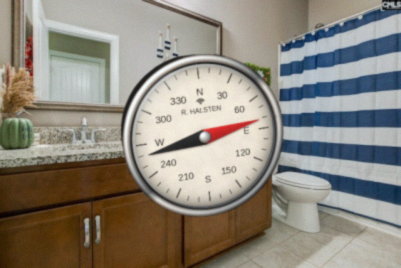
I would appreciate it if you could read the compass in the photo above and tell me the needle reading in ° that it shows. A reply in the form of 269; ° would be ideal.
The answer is 80; °
